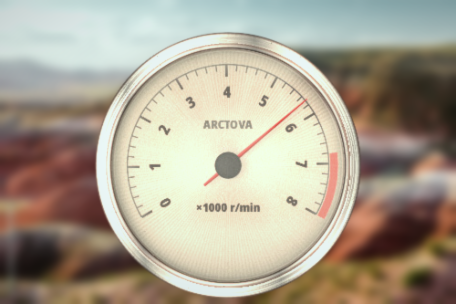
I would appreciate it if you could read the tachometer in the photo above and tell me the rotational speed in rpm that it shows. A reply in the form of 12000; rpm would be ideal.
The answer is 5700; rpm
